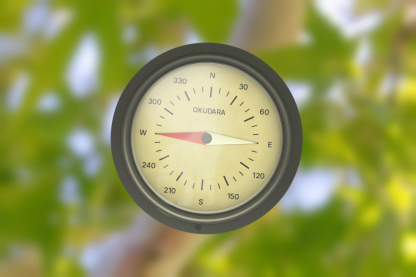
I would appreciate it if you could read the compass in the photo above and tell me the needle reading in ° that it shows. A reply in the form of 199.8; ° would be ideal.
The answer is 270; °
